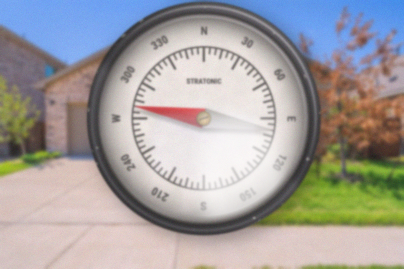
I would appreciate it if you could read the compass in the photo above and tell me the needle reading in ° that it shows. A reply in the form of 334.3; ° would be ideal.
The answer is 280; °
